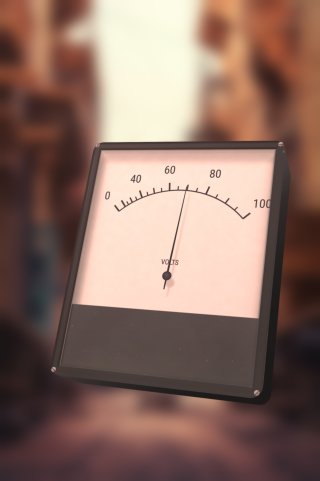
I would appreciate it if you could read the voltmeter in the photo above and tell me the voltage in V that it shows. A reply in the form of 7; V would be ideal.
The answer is 70; V
